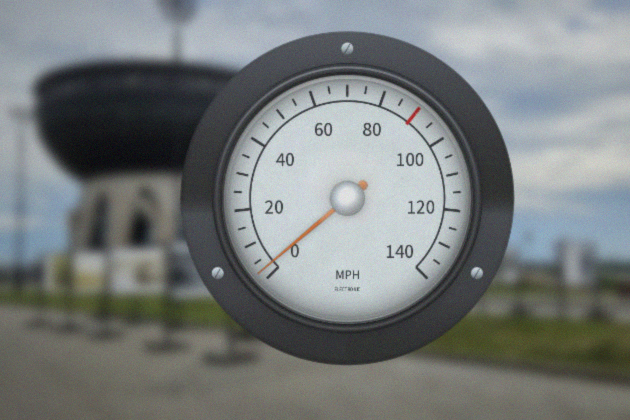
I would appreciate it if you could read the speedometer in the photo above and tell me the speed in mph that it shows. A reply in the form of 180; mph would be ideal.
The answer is 2.5; mph
